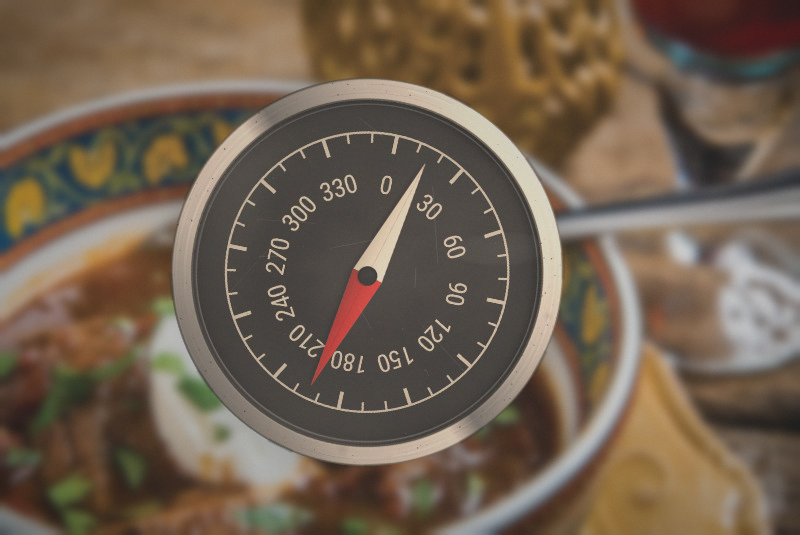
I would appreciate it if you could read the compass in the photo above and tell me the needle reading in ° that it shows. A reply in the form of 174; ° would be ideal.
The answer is 195; °
